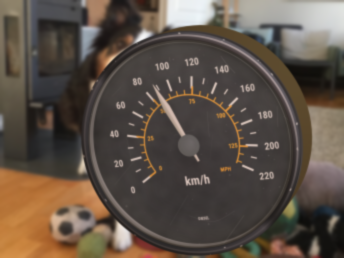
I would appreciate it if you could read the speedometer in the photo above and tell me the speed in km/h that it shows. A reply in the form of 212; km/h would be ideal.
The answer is 90; km/h
